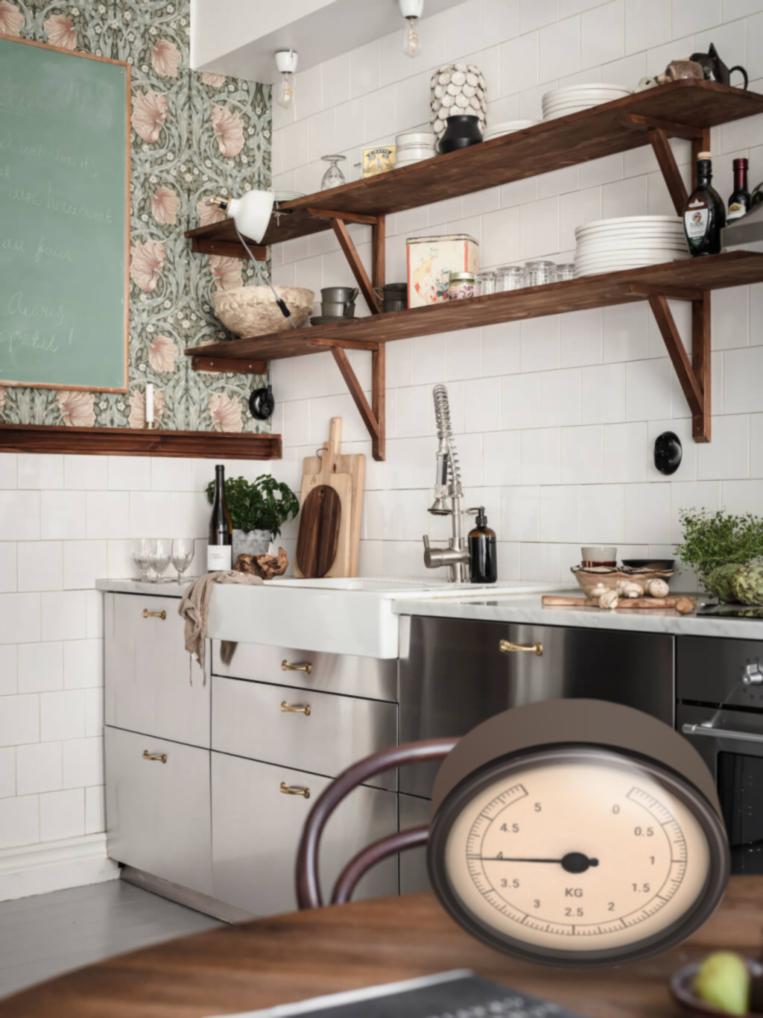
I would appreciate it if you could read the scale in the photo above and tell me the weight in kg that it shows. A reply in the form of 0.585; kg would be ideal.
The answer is 4; kg
